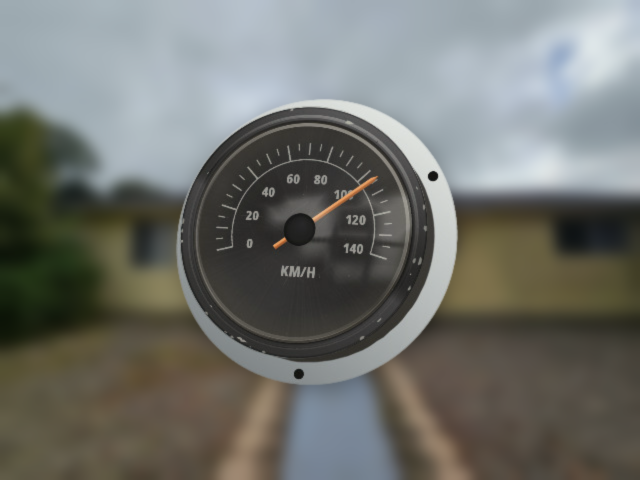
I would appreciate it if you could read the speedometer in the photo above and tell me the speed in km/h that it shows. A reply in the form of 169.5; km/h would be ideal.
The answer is 105; km/h
